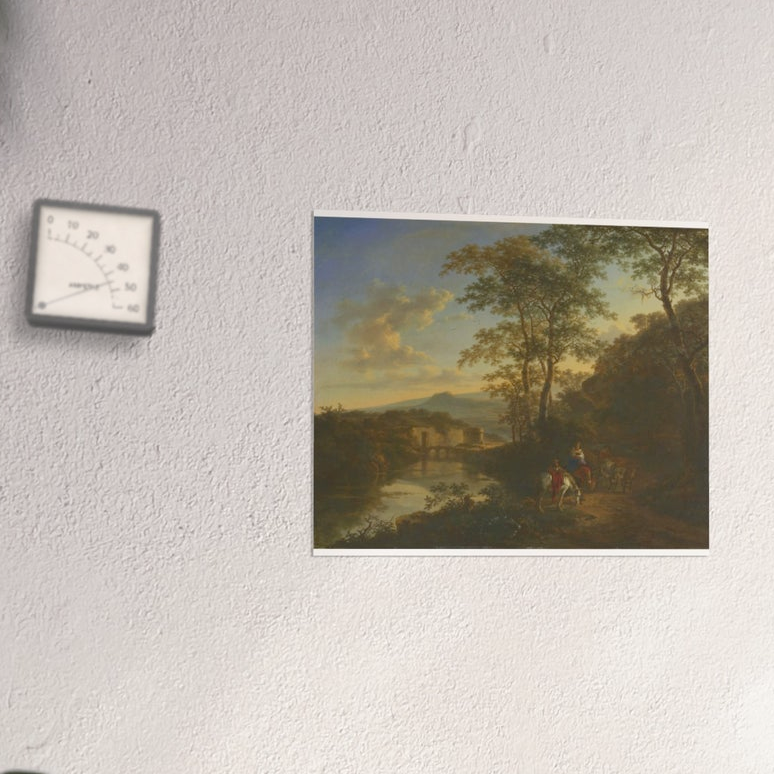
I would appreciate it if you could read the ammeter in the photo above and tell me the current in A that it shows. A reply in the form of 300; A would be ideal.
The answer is 45; A
